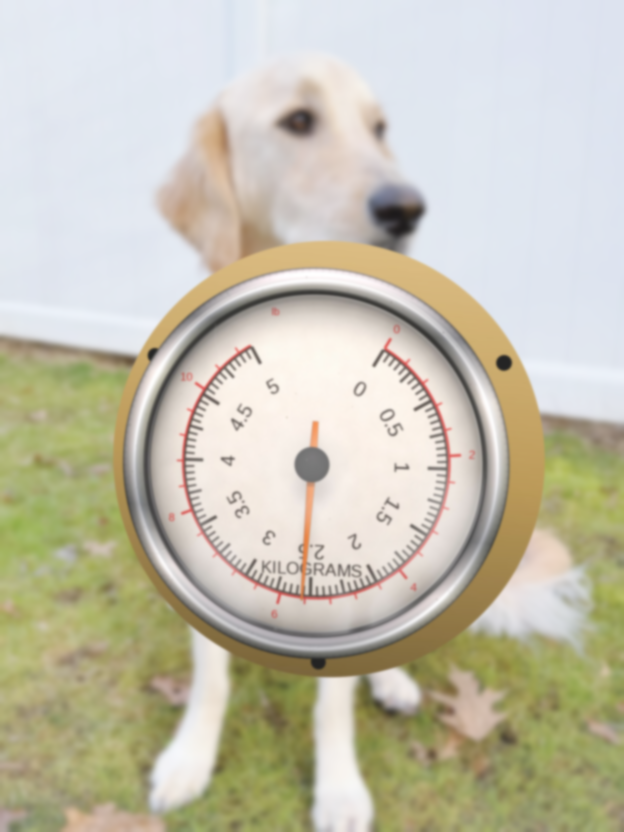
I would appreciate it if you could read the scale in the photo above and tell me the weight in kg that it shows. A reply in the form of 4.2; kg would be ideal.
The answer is 2.55; kg
